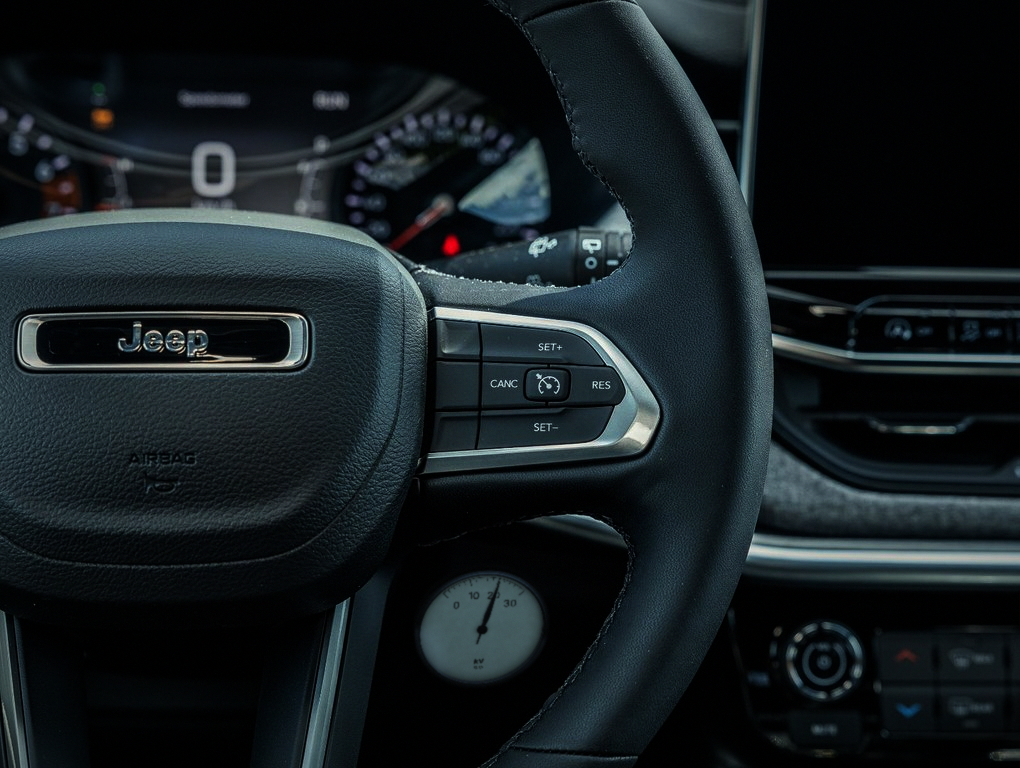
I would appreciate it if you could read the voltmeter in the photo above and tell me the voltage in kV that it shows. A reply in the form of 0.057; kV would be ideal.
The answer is 20; kV
